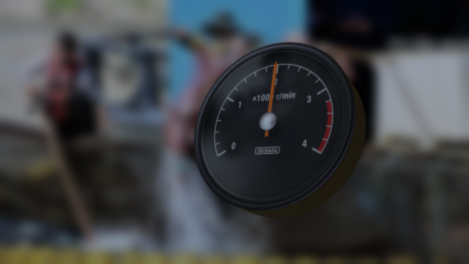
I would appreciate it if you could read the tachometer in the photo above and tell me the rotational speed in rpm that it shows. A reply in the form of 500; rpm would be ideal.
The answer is 2000; rpm
